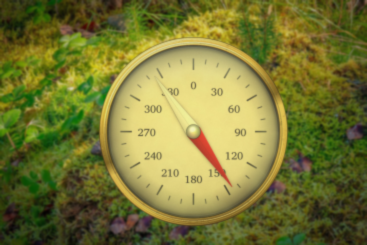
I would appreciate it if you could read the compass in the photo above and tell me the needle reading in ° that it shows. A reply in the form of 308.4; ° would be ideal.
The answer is 145; °
